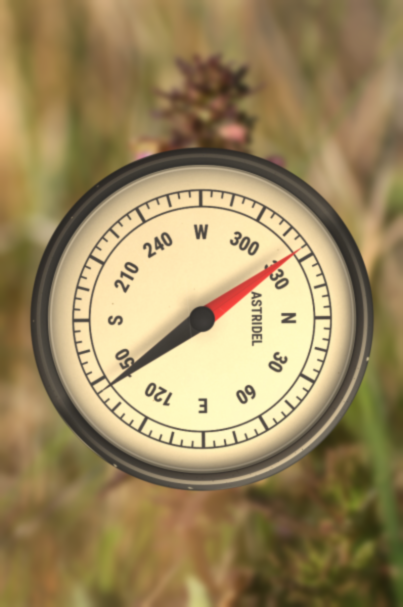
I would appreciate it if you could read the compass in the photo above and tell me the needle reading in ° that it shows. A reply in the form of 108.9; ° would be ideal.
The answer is 325; °
